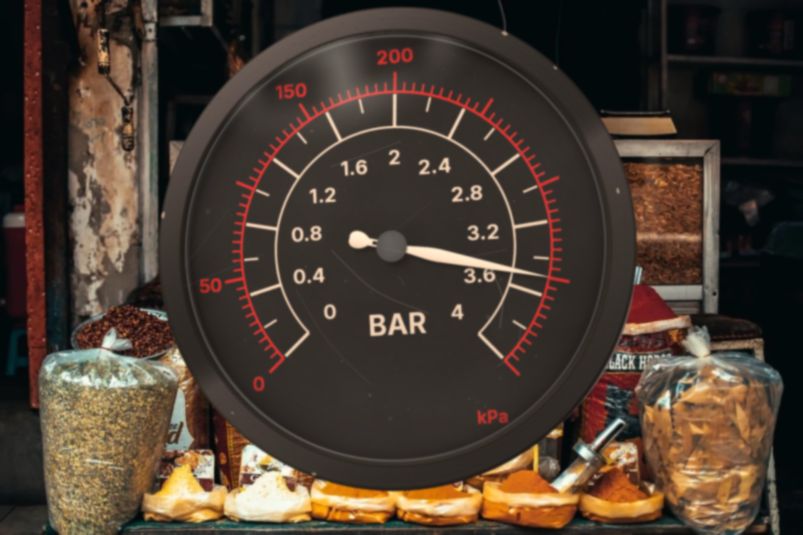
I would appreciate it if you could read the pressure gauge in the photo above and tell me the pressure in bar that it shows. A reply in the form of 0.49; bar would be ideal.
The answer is 3.5; bar
